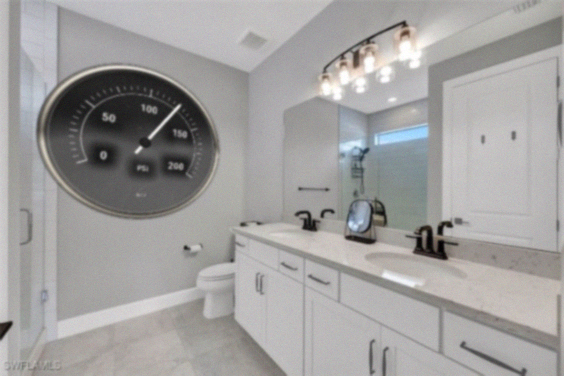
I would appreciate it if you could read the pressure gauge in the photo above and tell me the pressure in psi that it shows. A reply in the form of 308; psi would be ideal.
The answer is 125; psi
